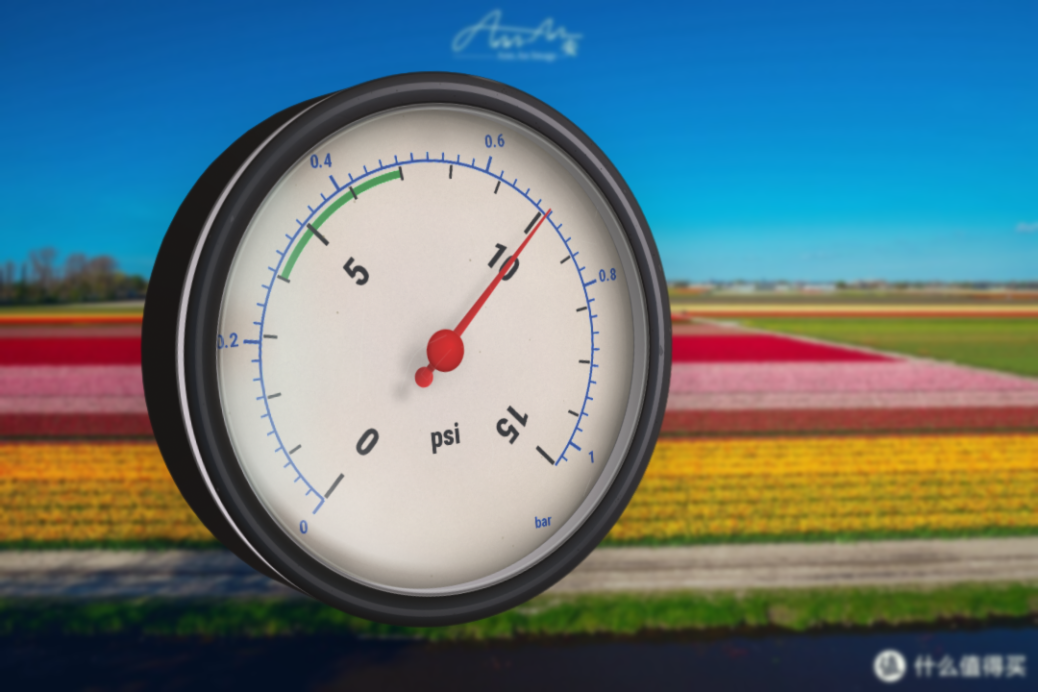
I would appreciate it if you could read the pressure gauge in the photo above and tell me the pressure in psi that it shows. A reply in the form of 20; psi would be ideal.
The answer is 10; psi
